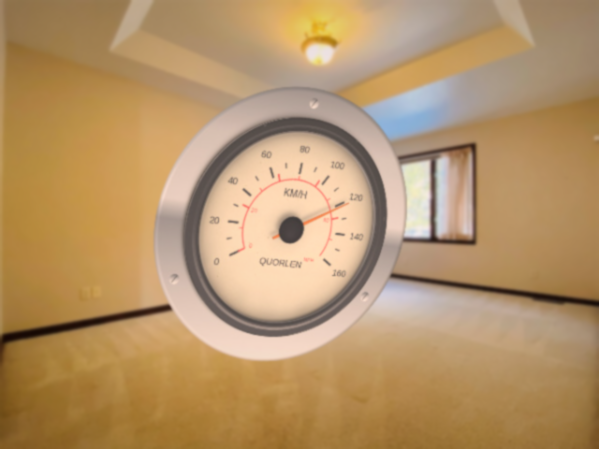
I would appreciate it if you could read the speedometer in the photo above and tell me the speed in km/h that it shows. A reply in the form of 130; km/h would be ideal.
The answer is 120; km/h
